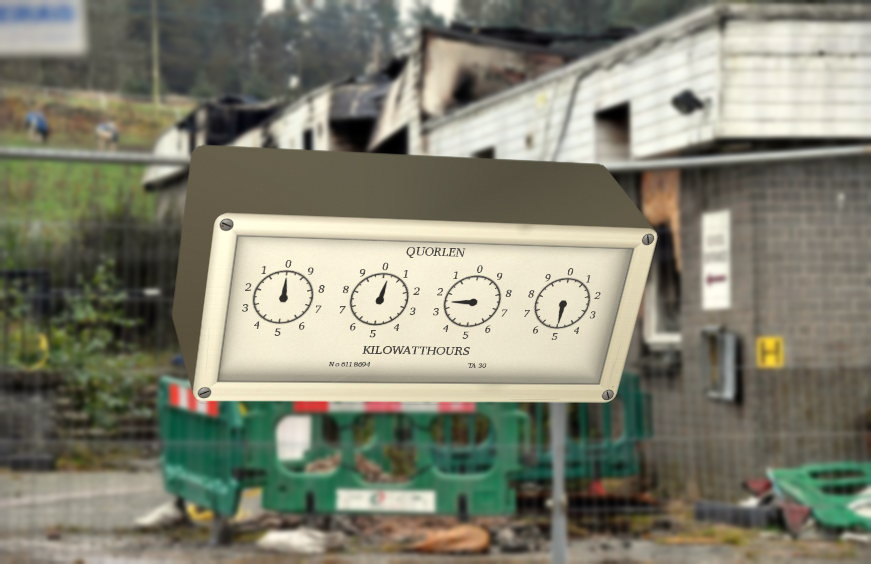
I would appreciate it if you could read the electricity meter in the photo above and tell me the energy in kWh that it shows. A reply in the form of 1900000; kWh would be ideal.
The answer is 25; kWh
